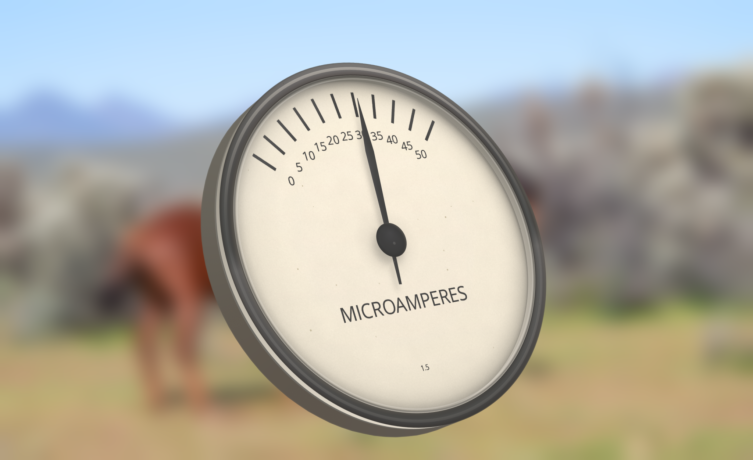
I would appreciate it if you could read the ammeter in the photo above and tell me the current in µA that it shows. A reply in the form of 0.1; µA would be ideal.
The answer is 30; µA
